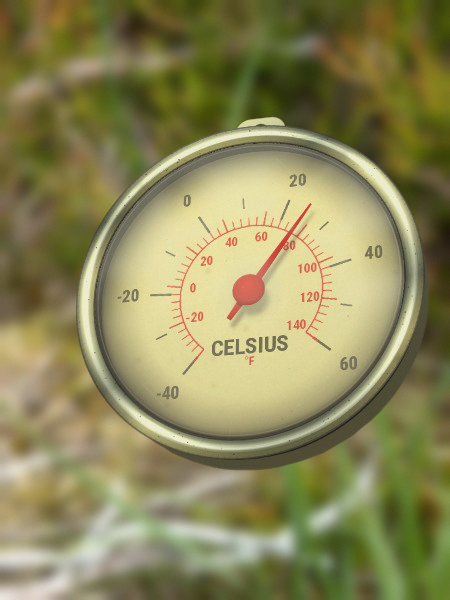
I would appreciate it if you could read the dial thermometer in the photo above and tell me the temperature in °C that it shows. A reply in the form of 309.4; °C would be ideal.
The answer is 25; °C
